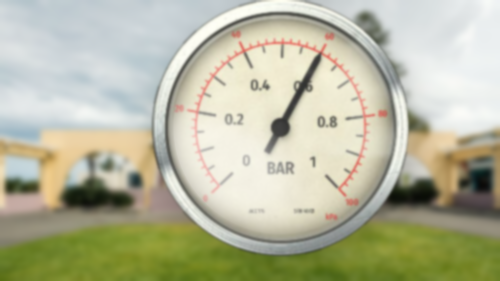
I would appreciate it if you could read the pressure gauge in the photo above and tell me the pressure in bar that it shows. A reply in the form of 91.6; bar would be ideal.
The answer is 0.6; bar
